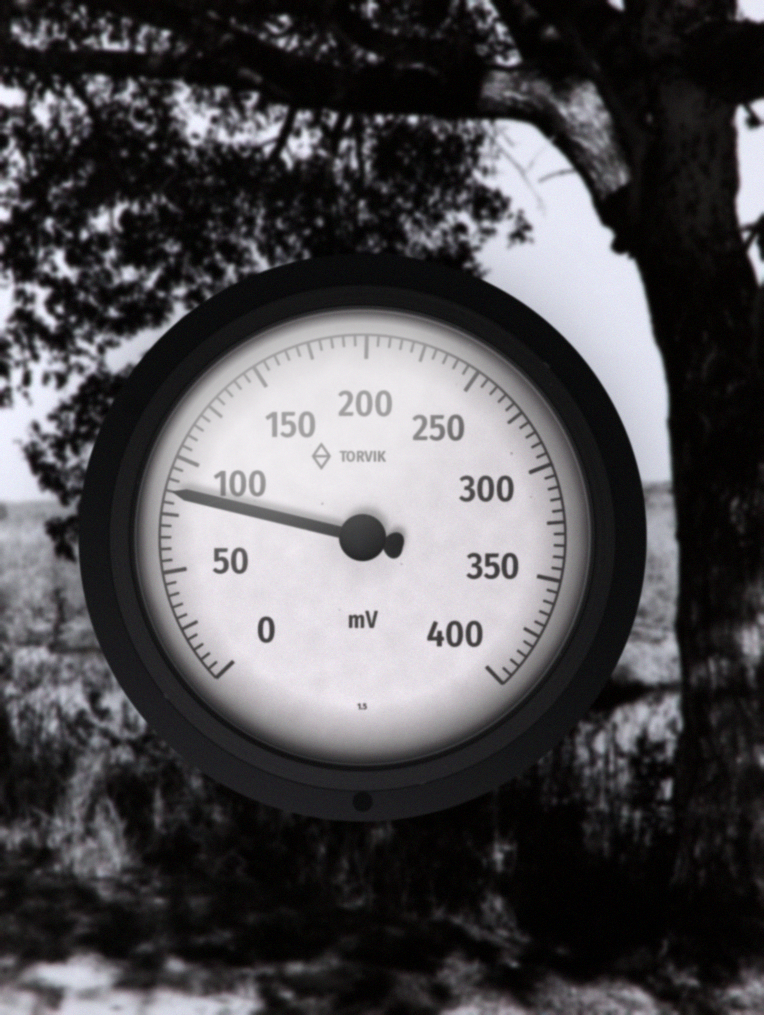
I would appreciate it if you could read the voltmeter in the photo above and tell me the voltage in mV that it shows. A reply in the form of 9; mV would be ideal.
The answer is 85; mV
